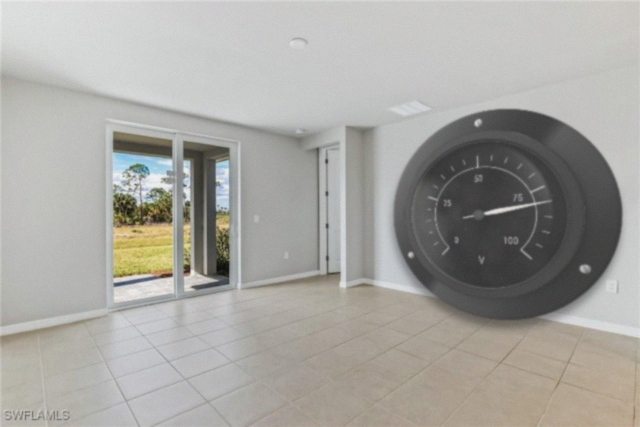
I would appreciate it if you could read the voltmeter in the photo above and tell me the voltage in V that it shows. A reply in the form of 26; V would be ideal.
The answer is 80; V
